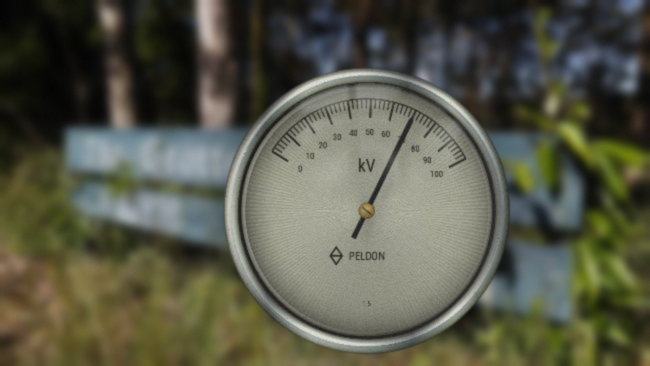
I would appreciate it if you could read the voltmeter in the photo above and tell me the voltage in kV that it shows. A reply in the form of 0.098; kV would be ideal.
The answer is 70; kV
